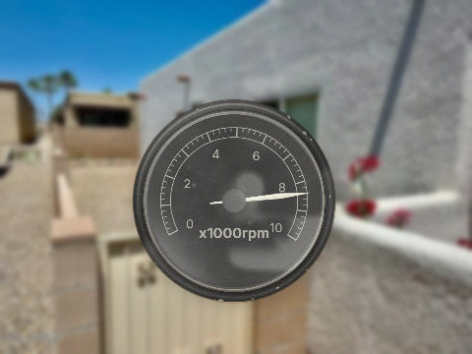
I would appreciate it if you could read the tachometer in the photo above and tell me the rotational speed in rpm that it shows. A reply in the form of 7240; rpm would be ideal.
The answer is 8400; rpm
